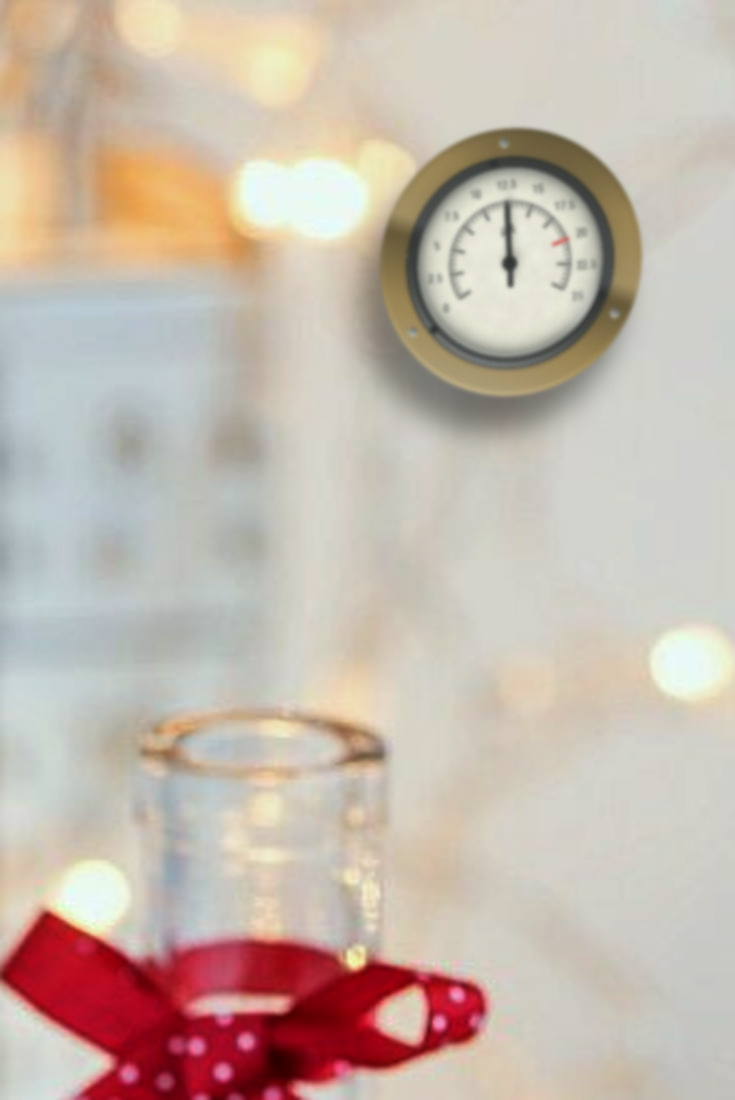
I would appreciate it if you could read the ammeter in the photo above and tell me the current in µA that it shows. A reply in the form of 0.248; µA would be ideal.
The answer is 12.5; µA
